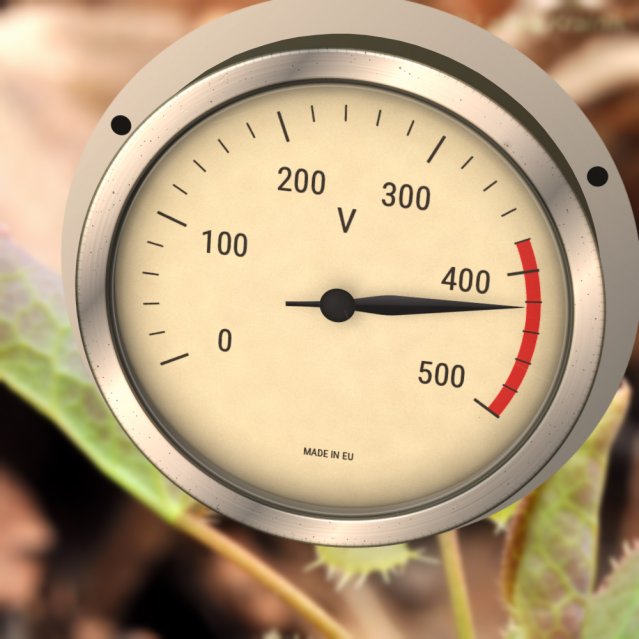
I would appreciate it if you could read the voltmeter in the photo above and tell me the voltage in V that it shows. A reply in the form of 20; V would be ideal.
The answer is 420; V
